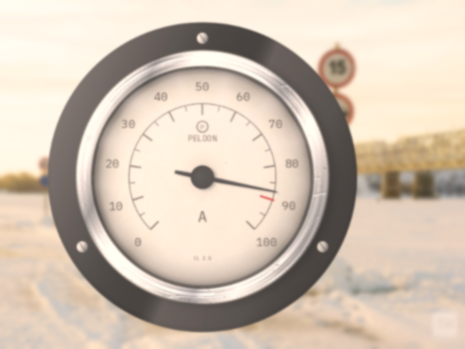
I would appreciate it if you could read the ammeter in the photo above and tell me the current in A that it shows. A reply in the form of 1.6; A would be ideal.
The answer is 87.5; A
